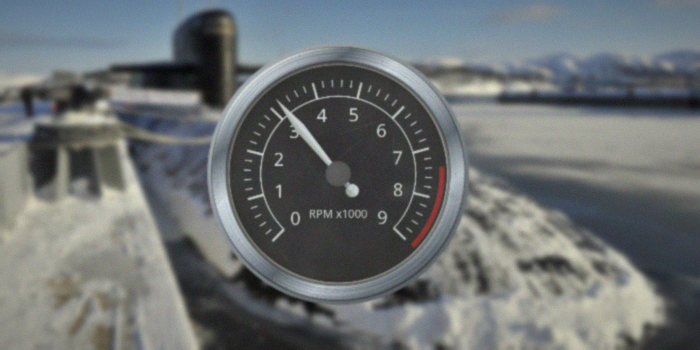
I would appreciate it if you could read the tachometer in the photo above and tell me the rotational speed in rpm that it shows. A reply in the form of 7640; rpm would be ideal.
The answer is 3200; rpm
